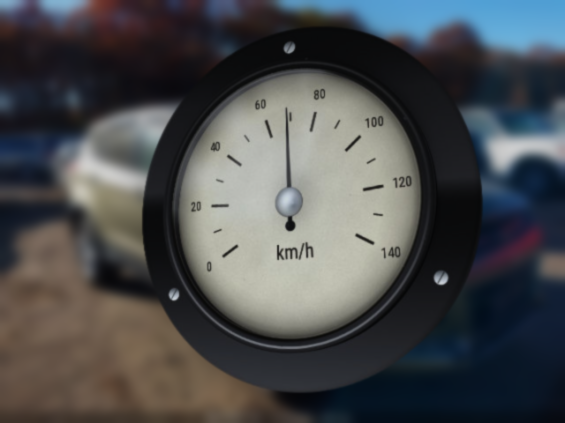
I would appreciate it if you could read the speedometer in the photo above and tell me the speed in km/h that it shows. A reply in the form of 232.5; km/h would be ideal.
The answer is 70; km/h
